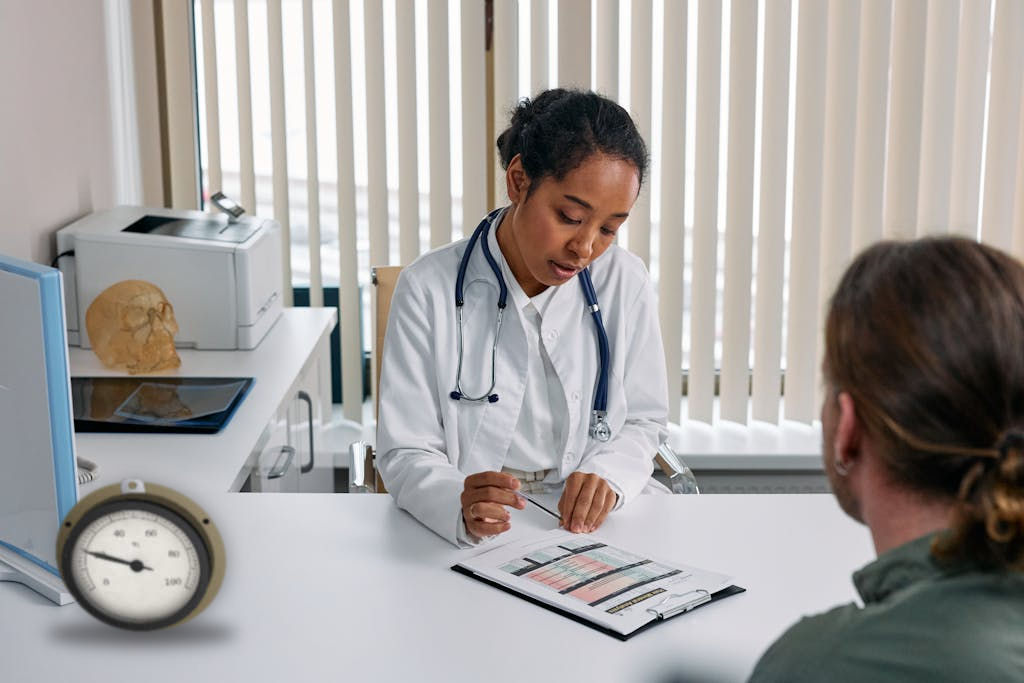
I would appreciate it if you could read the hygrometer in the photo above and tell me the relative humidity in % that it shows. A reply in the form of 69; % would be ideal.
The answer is 20; %
